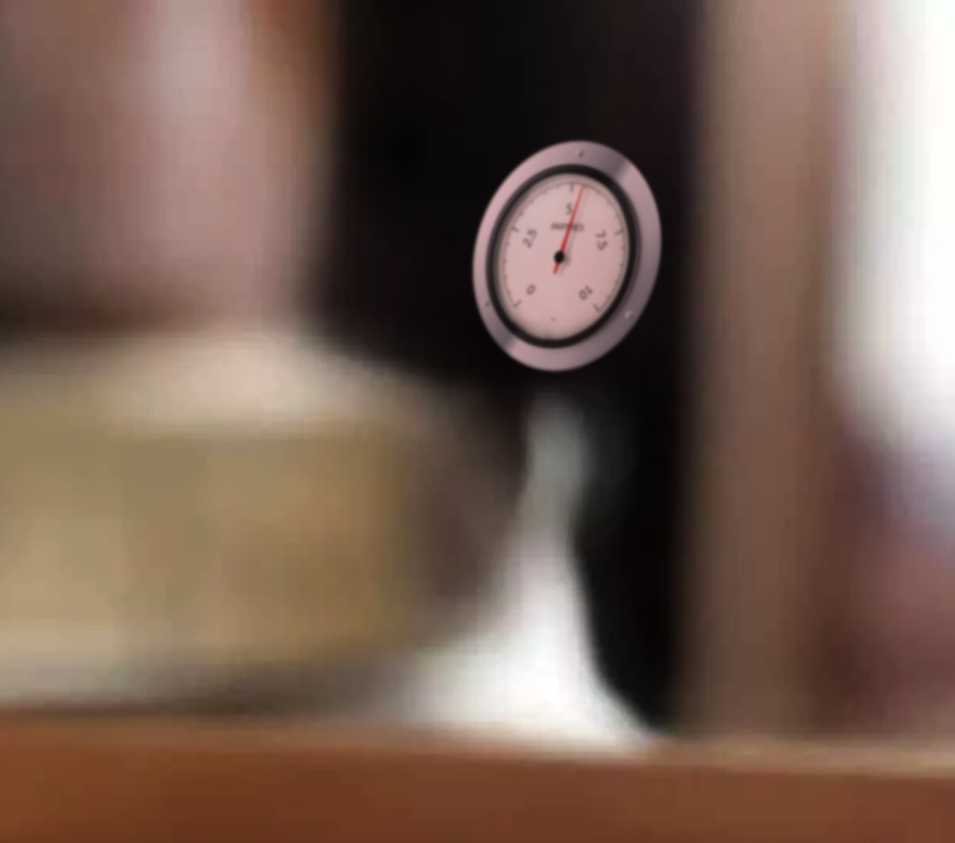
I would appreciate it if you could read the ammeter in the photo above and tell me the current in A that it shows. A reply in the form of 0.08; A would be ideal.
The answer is 5.5; A
